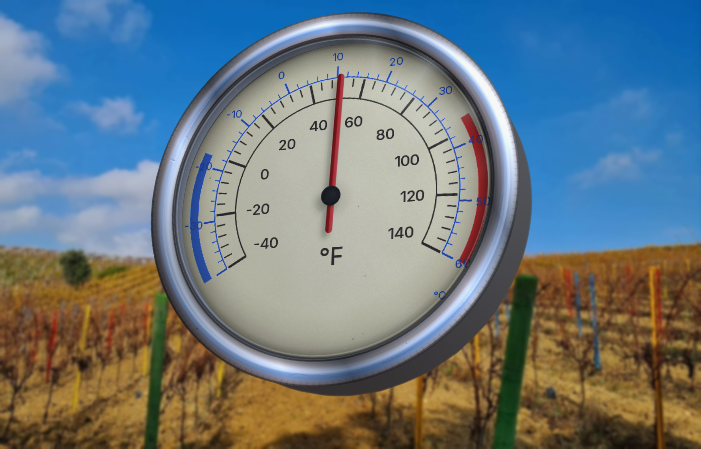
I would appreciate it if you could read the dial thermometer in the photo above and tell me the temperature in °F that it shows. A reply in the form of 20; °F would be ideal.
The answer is 52; °F
